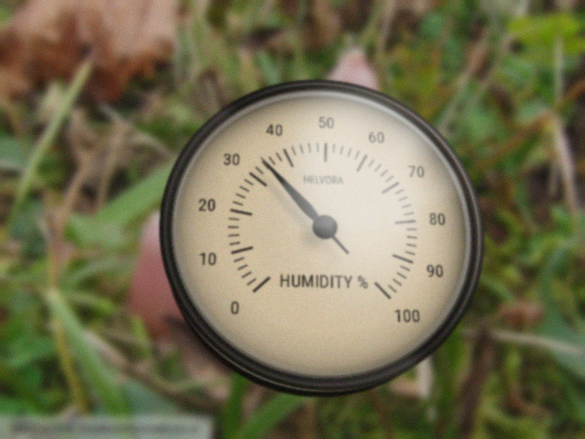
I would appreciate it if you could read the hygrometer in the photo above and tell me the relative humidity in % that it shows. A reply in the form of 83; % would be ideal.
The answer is 34; %
